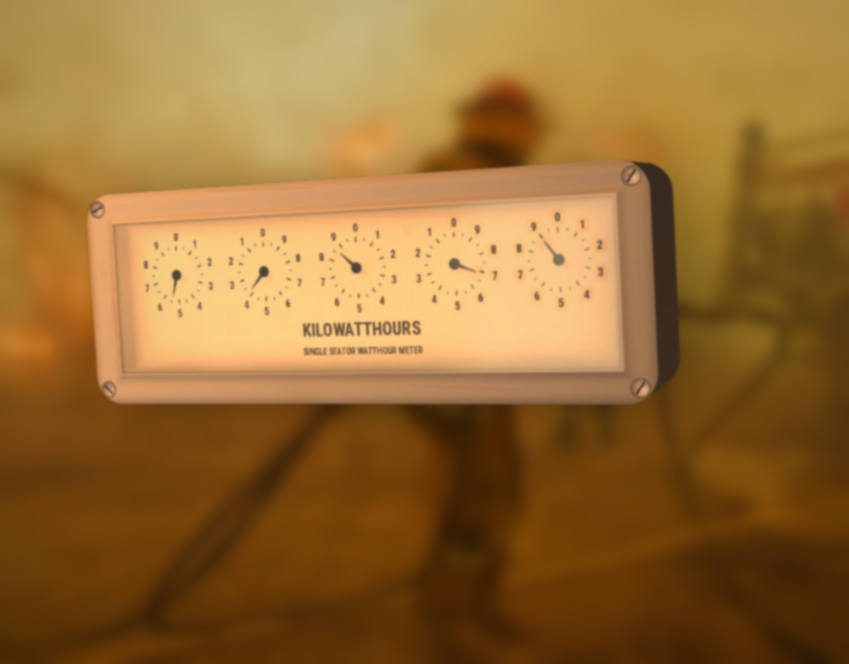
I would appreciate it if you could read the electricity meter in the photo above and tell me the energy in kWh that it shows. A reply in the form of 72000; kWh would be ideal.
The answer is 53869; kWh
